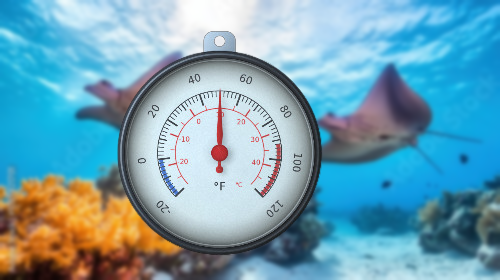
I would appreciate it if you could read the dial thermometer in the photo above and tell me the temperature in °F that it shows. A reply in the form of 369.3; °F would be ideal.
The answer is 50; °F
